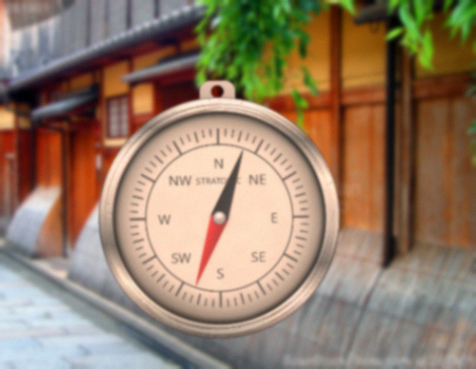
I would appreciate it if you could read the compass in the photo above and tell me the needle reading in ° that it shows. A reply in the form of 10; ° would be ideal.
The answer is 200; °
